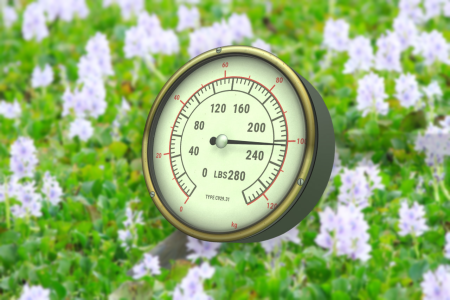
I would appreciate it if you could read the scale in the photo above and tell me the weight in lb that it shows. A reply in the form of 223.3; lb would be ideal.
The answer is 224; lb
